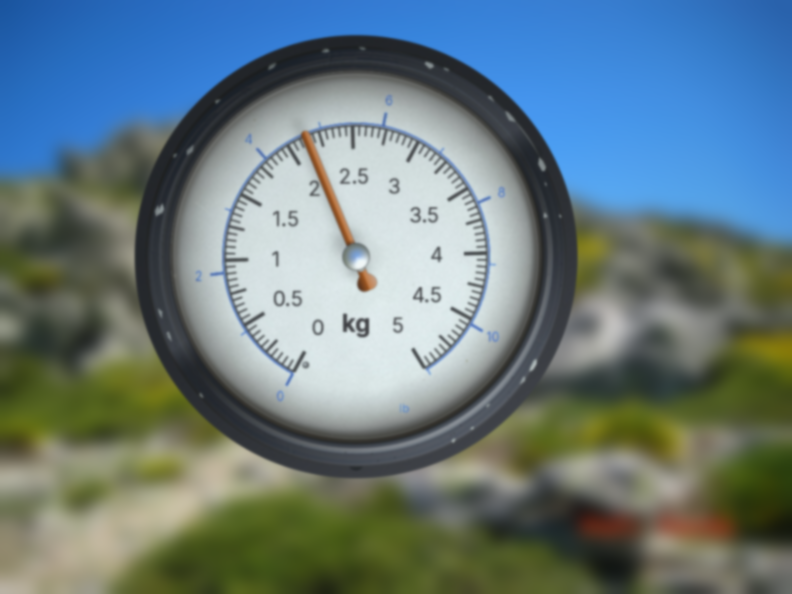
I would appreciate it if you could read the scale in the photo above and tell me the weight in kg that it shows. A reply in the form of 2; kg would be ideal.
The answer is 2.15; kg
